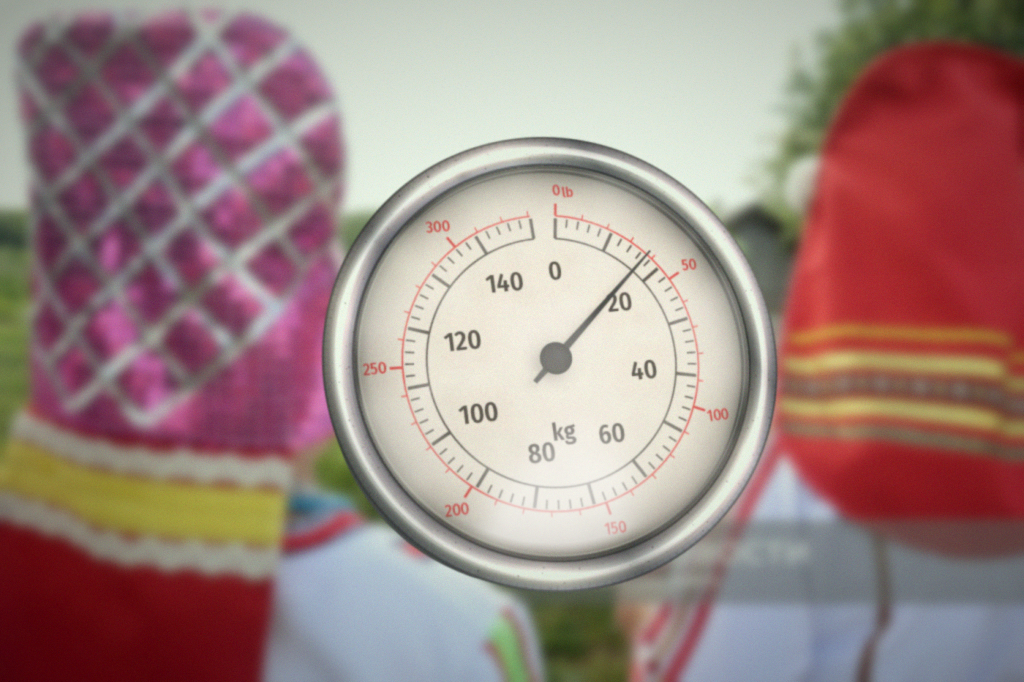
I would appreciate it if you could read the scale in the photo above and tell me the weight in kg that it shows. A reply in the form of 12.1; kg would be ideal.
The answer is 17; kg
